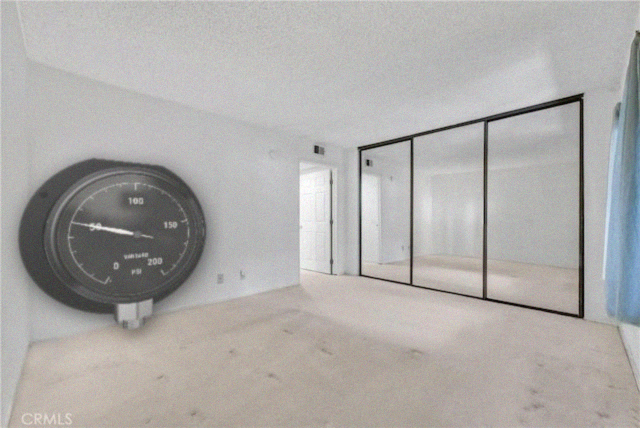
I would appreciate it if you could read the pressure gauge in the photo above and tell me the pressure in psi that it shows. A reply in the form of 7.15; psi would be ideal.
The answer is 50; psi
